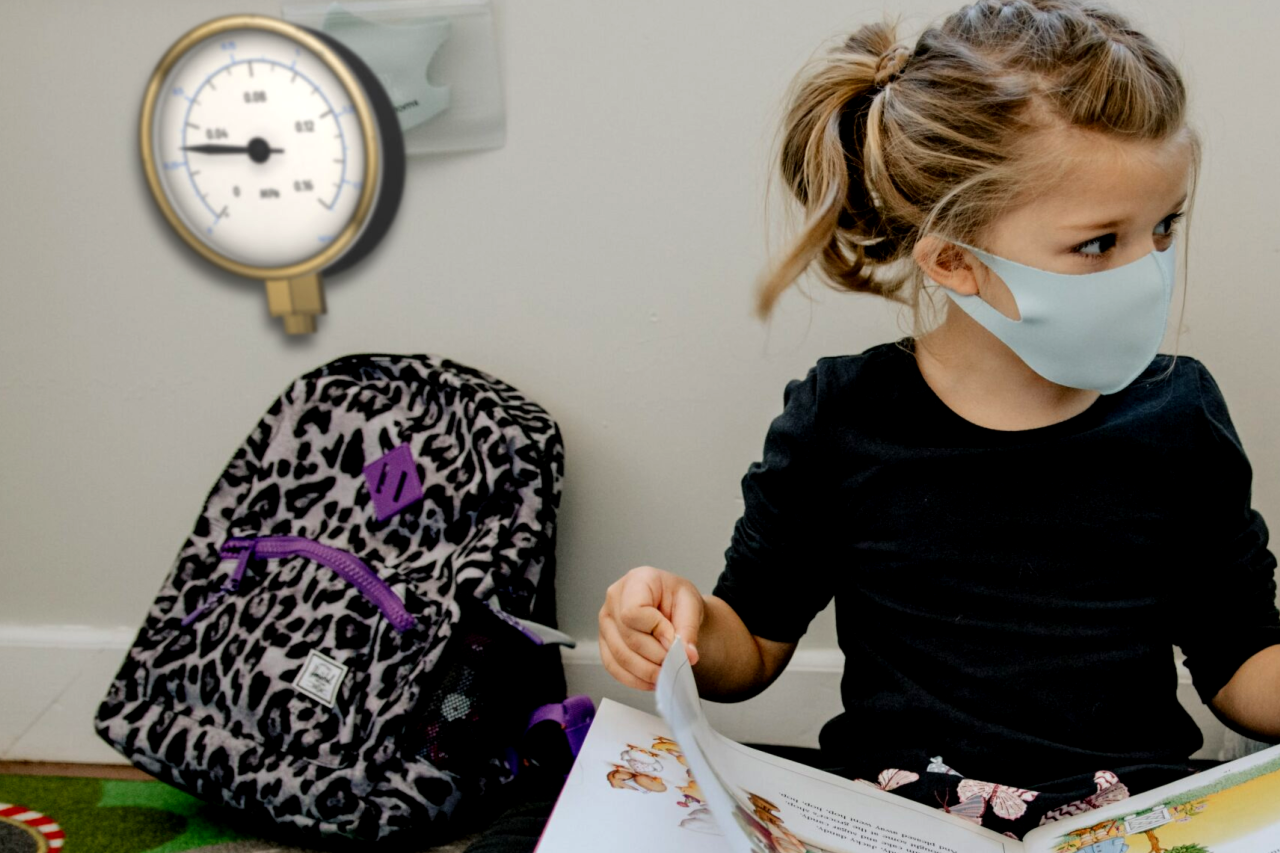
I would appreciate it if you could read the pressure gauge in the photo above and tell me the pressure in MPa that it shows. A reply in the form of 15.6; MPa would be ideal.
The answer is 0.03; MPa
